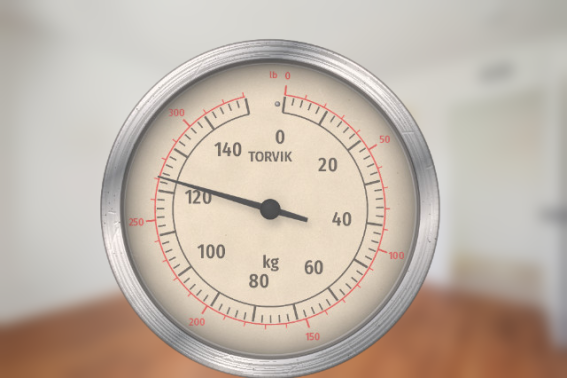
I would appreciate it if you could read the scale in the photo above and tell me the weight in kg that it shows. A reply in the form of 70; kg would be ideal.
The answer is 123; kg
